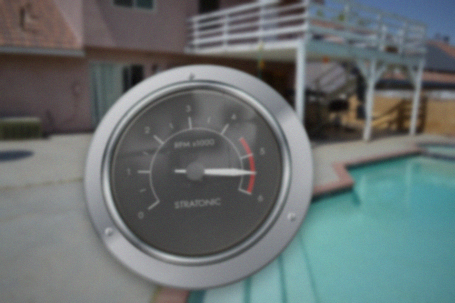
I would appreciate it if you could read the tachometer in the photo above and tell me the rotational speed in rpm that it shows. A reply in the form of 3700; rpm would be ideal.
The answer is 5500; rpm
